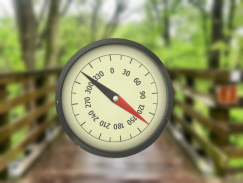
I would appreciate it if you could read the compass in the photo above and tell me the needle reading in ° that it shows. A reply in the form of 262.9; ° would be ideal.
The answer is 135; °
